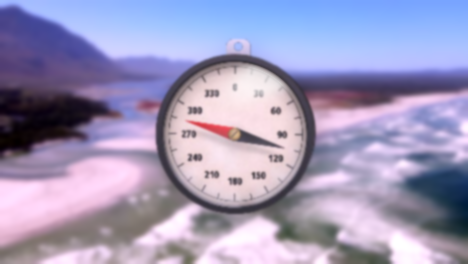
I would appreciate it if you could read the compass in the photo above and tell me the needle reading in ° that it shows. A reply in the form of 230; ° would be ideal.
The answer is 285; °
